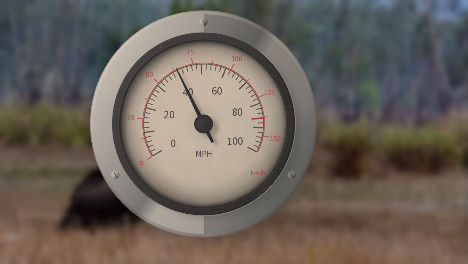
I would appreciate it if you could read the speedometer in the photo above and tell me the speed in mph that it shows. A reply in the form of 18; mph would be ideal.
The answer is 40; mph
